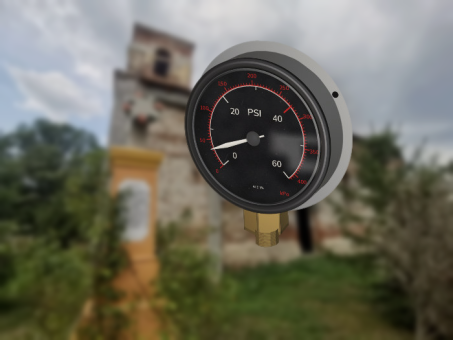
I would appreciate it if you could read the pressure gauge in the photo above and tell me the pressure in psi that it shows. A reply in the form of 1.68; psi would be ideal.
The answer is 5; psi
